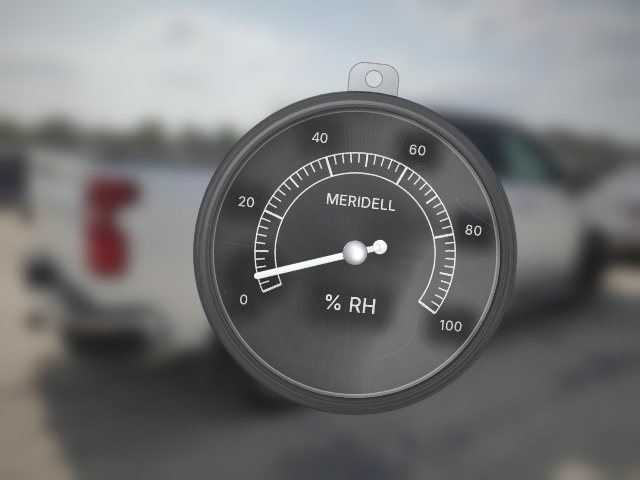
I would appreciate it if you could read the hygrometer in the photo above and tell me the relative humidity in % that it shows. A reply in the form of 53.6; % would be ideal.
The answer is 4; %
